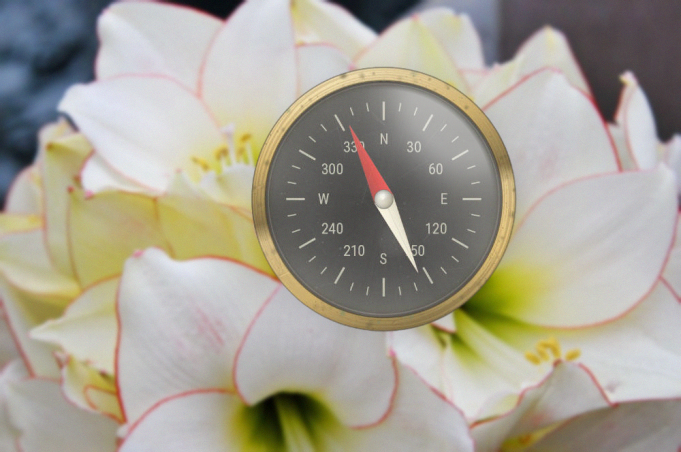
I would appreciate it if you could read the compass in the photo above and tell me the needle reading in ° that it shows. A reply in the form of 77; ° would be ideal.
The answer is 335; °
